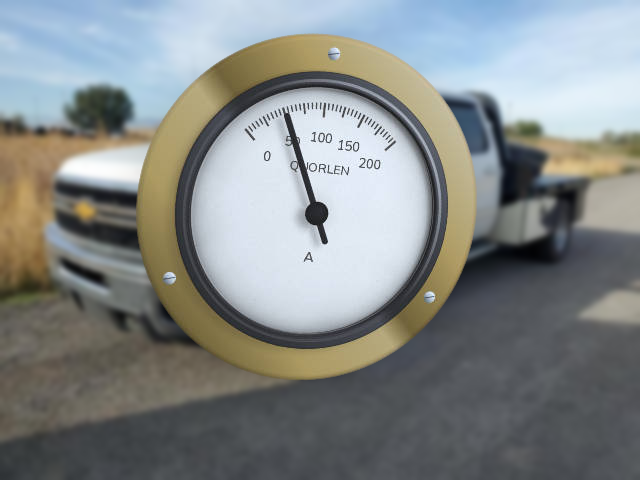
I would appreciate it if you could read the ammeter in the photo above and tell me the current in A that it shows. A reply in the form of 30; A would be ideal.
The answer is 50; A
